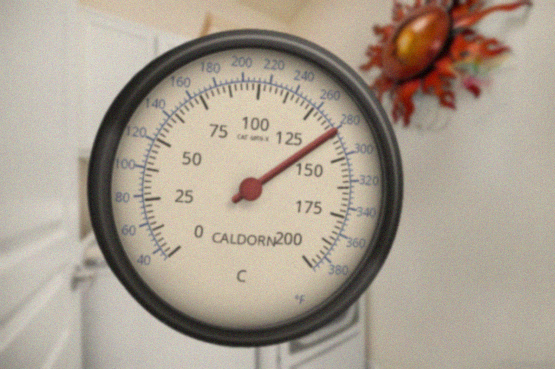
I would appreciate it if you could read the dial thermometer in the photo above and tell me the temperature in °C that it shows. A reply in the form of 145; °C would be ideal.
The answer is 137.5; °C
